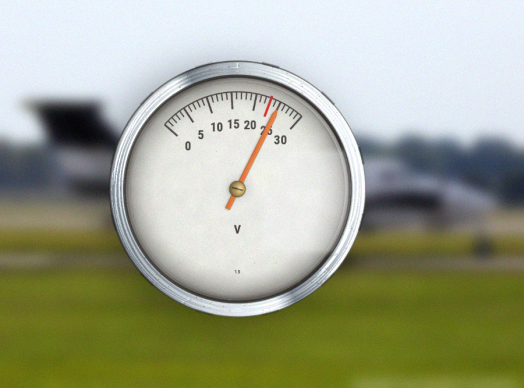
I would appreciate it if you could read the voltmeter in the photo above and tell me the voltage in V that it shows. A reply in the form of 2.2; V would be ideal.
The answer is 25; V
